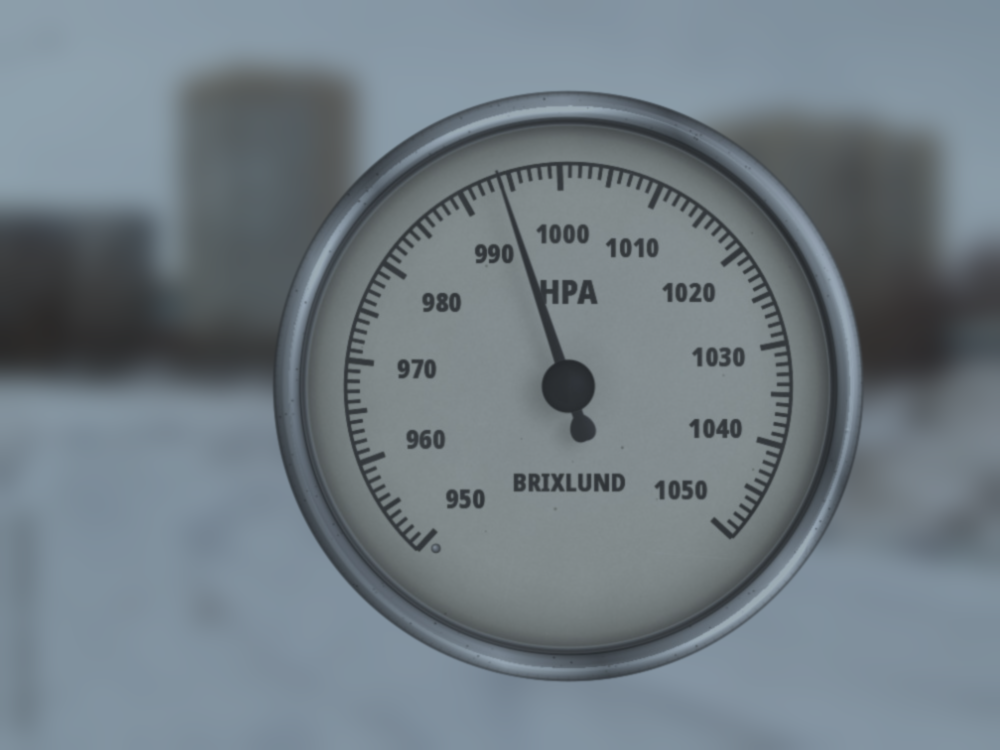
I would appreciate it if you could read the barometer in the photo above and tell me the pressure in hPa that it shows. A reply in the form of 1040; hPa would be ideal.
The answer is 994; hPa
